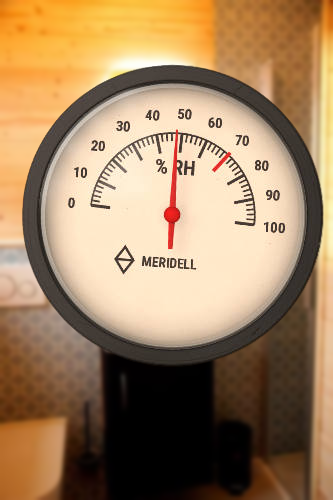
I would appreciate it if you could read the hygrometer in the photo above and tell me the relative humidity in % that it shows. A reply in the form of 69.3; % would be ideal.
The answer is 48; %
